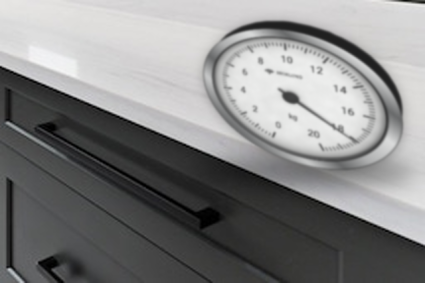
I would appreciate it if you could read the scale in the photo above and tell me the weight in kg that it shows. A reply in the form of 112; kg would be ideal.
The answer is 18; kg
